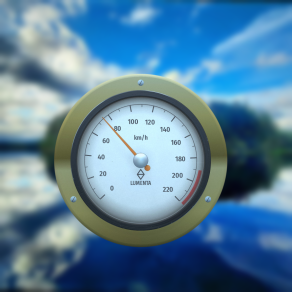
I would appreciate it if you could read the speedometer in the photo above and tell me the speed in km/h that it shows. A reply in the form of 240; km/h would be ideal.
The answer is 75; km/h
